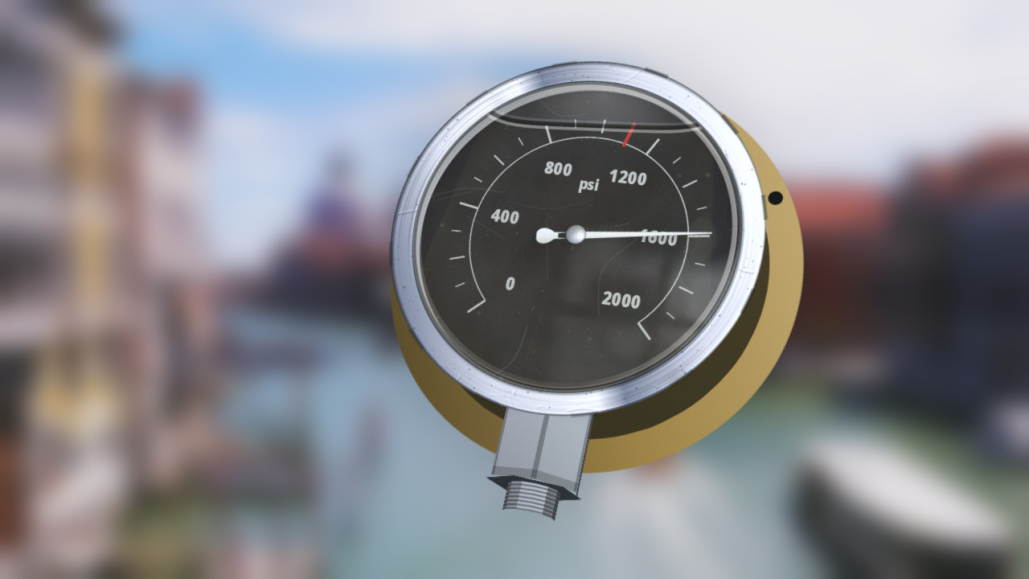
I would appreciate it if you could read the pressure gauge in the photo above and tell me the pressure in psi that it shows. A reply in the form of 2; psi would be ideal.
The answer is 1600; psi
